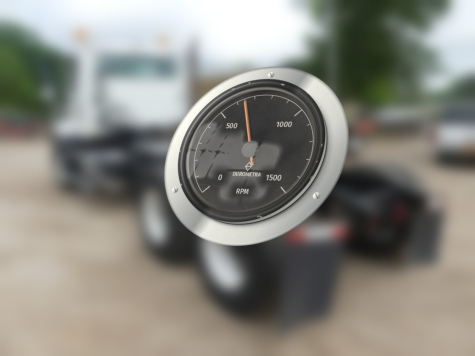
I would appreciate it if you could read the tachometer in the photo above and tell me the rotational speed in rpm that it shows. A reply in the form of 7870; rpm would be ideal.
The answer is 650; rpm
